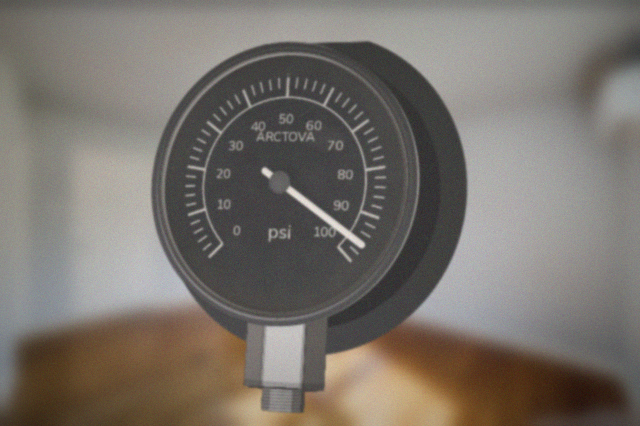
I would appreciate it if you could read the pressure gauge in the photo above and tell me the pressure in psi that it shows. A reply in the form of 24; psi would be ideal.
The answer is 96; psi
